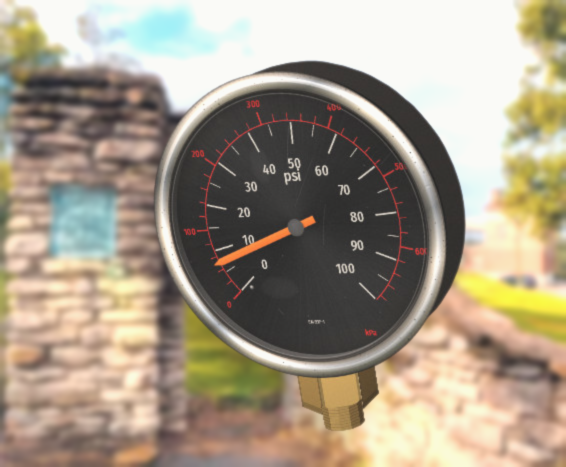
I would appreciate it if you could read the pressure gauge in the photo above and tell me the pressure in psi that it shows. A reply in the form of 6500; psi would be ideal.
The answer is 7.5; psi
